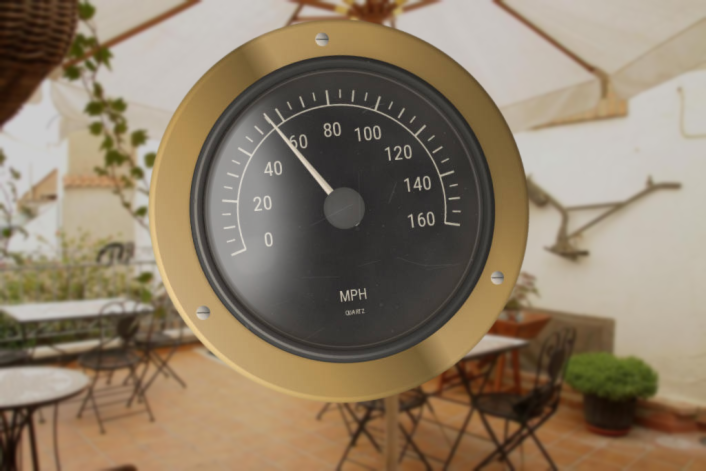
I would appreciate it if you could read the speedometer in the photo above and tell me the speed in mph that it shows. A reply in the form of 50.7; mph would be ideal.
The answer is 55; mph
